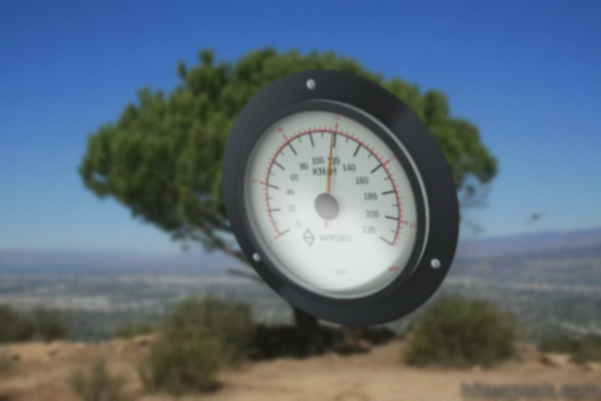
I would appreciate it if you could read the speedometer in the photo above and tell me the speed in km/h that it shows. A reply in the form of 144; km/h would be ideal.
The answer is 120; km/h
